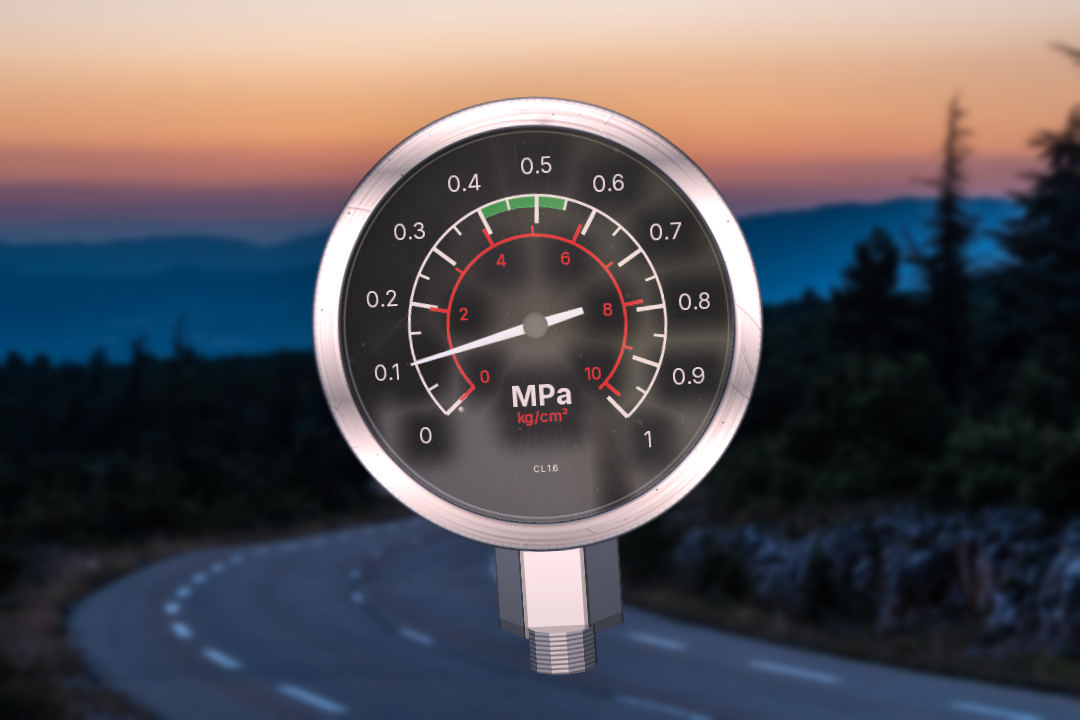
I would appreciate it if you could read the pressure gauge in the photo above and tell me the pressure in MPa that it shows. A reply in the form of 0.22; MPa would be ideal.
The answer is 0.1; MPa
